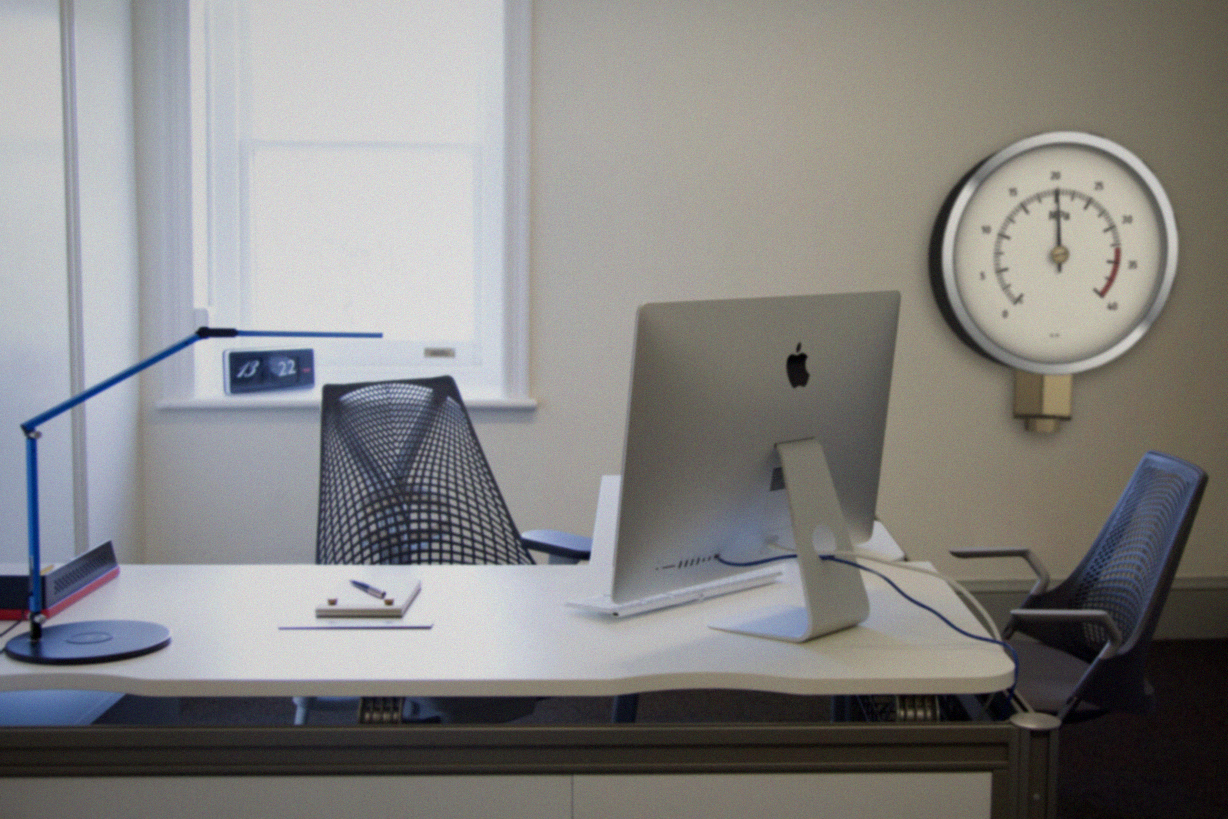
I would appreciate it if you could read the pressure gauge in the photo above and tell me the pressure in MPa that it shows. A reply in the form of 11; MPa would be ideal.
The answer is 20; MPa
